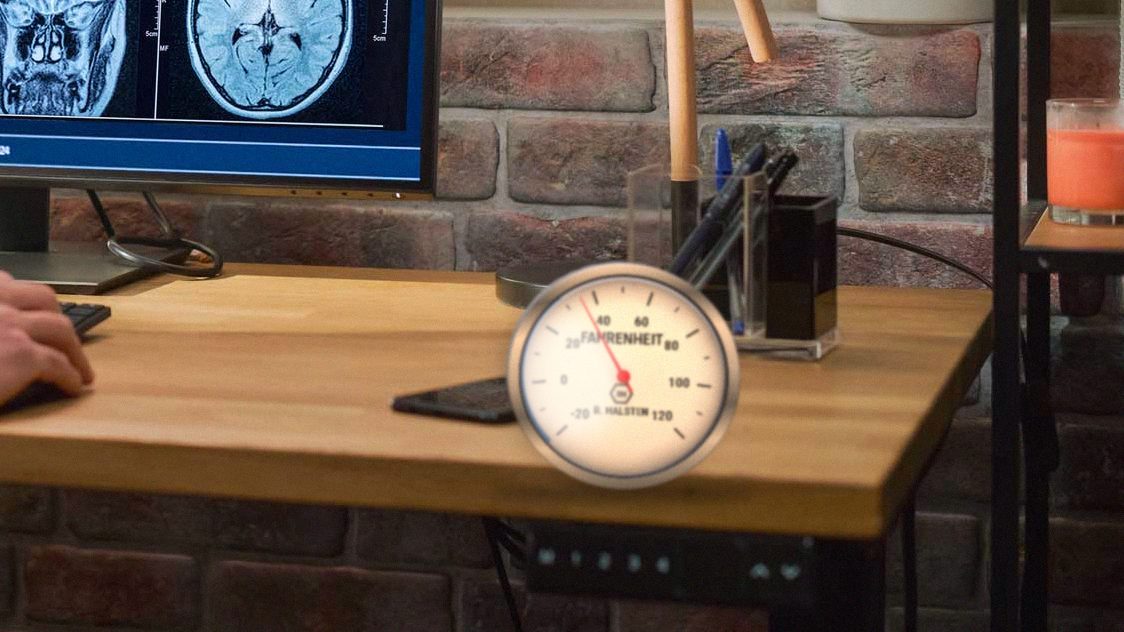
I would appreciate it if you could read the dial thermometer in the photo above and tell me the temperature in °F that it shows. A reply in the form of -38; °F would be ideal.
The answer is 35; °F
